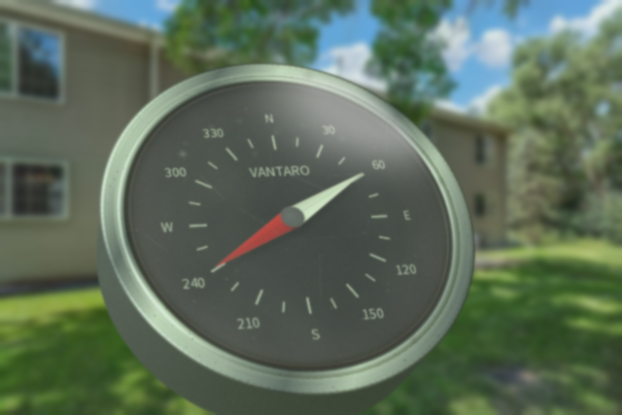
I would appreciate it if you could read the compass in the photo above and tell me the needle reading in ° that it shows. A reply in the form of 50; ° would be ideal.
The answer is 240; °
